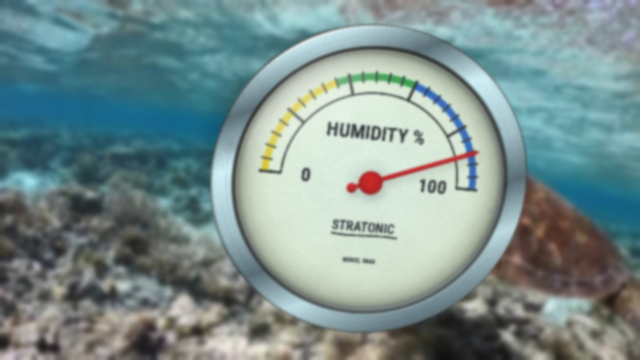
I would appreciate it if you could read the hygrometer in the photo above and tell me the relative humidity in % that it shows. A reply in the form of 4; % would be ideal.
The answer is 88; %
